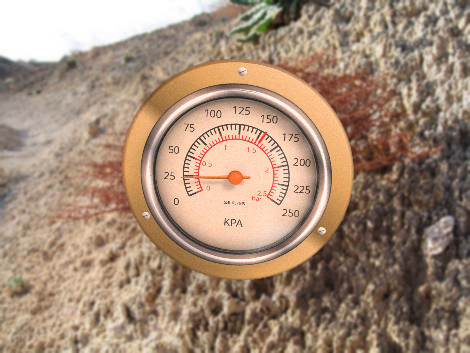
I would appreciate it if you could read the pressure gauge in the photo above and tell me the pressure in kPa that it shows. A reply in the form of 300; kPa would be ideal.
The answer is 25; kPa
